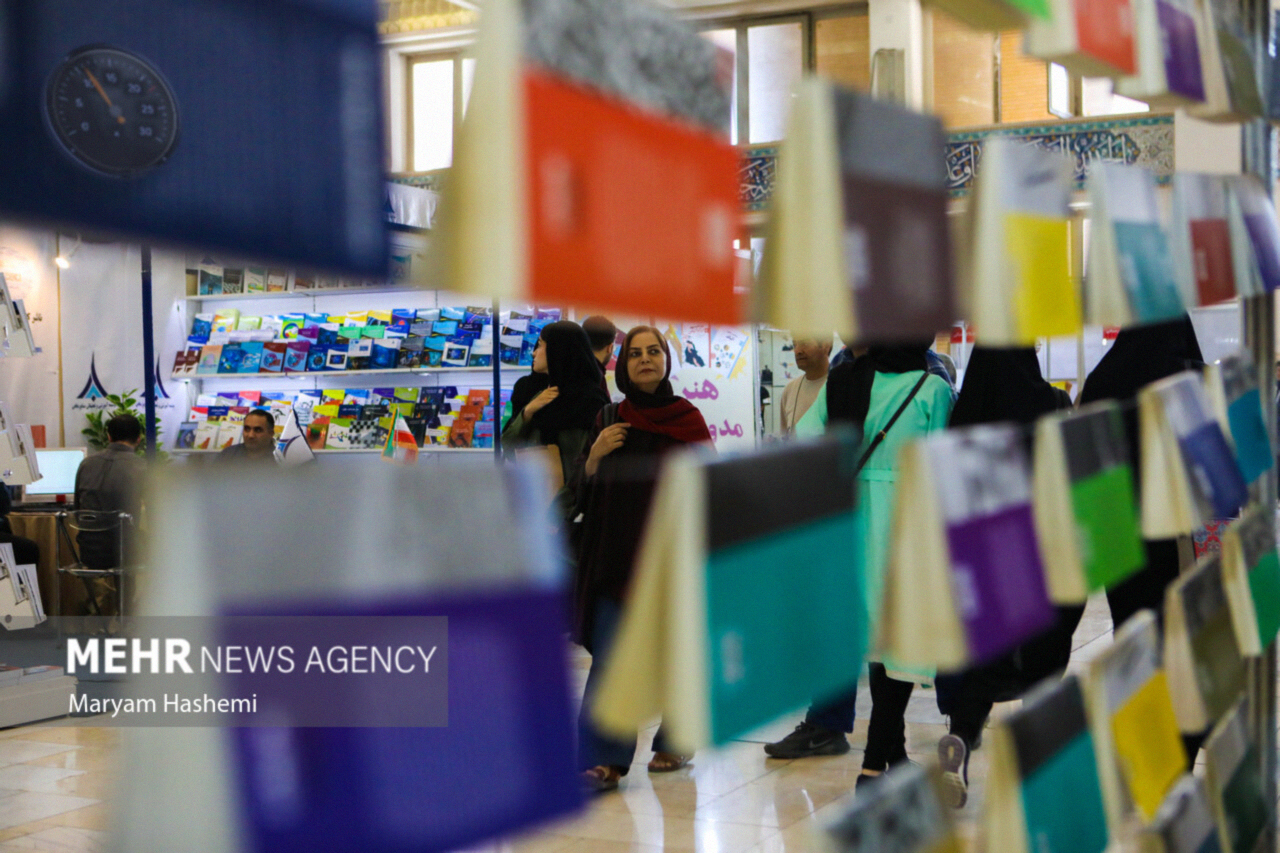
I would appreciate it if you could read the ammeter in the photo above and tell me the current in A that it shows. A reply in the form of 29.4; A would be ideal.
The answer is 11; A
